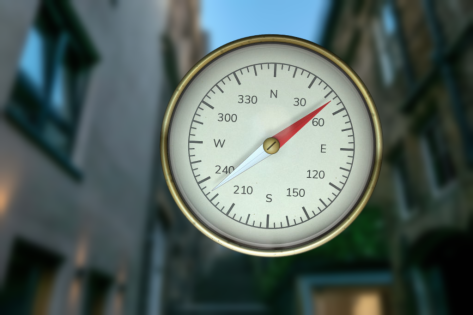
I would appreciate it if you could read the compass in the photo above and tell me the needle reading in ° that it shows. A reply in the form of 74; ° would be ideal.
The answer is 50; °
